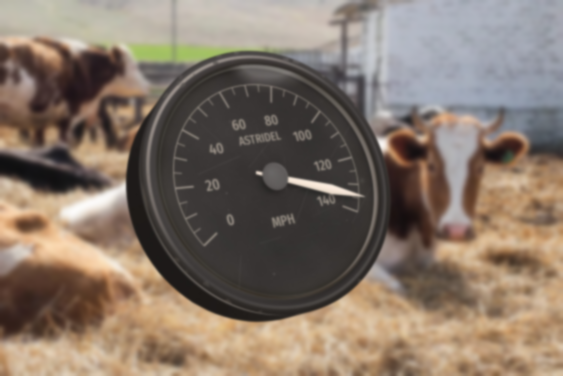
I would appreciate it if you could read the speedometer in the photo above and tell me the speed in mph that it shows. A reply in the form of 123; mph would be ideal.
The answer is 135; mph
